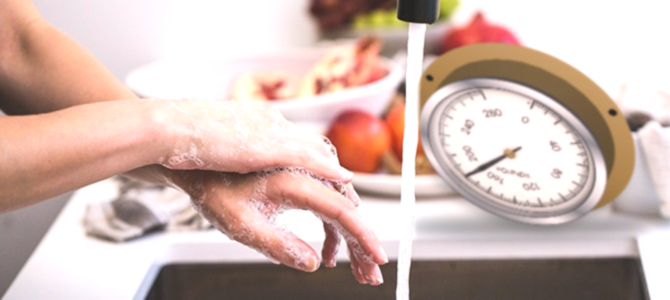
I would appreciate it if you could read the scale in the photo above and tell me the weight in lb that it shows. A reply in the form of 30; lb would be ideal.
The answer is 180; lb
